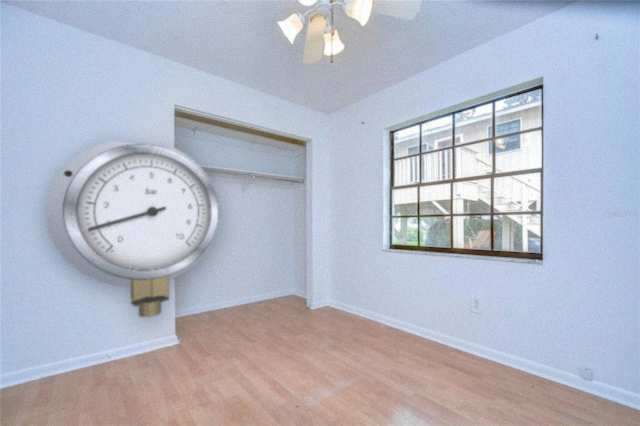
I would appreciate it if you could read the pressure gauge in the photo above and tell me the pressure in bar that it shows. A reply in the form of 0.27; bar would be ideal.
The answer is 1; bar
